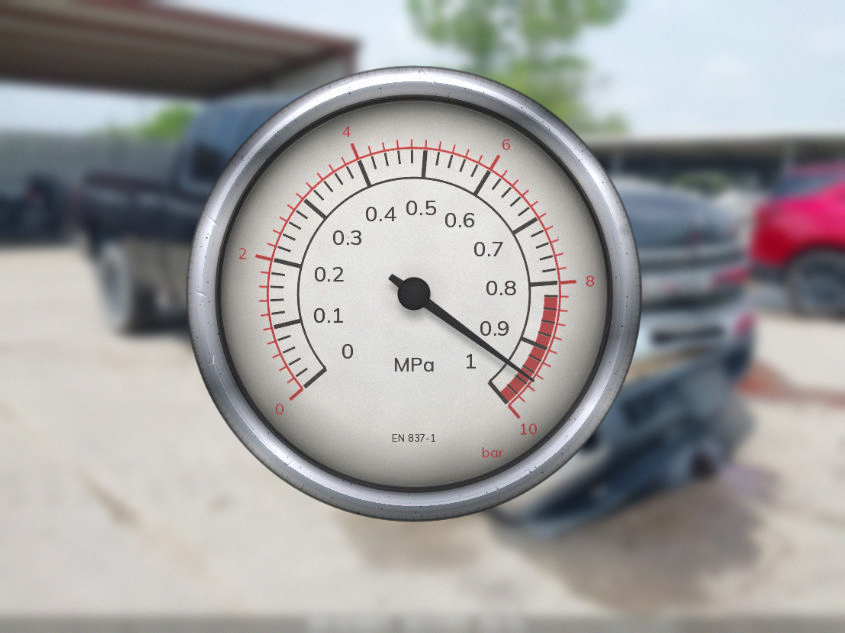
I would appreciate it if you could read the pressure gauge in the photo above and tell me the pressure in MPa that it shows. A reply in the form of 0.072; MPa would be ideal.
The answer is 0.95; MPa
